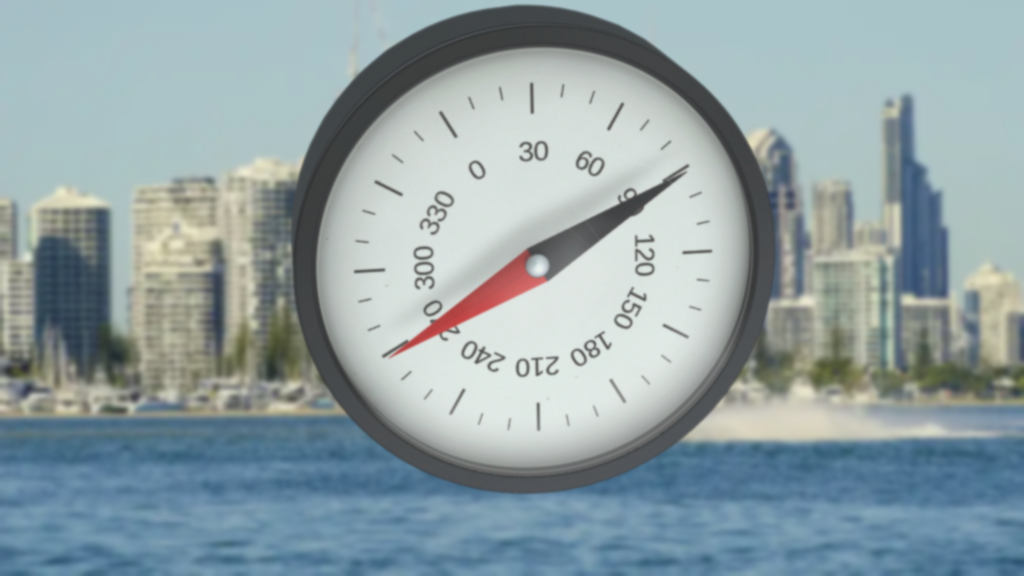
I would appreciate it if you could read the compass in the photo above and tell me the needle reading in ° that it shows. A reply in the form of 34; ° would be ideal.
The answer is 270; °
